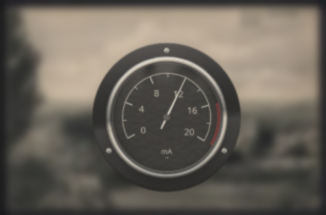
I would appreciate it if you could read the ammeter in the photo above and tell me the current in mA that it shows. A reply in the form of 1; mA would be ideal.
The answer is 12; mA
